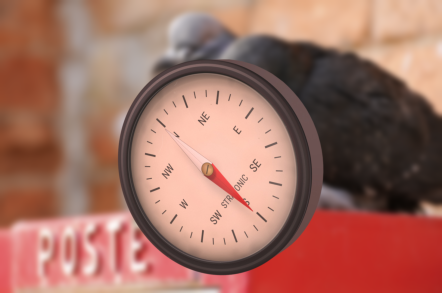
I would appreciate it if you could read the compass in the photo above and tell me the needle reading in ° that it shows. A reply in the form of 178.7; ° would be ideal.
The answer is 180; °
